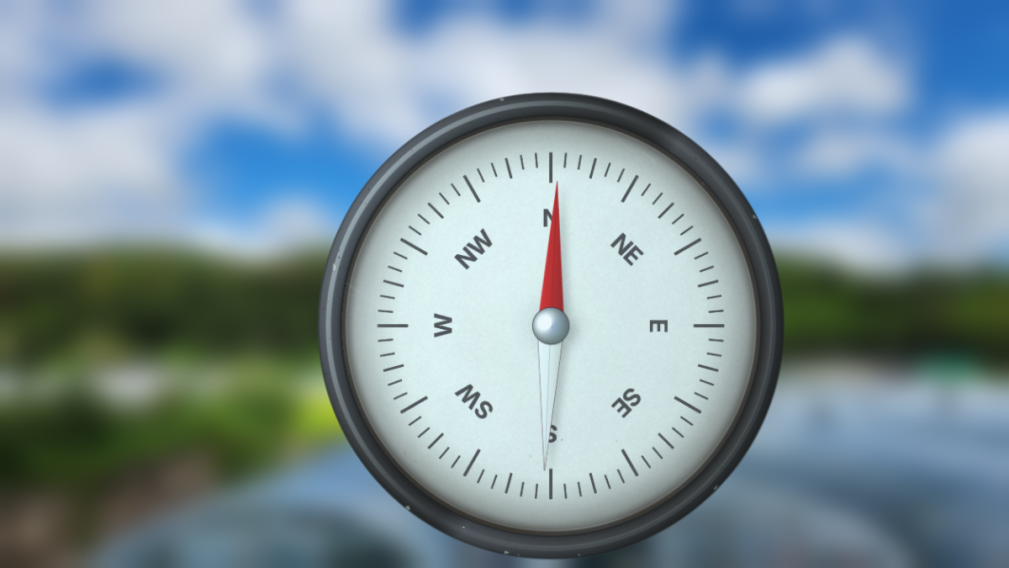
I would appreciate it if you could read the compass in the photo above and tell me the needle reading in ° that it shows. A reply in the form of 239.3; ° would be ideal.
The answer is 2.5; °
